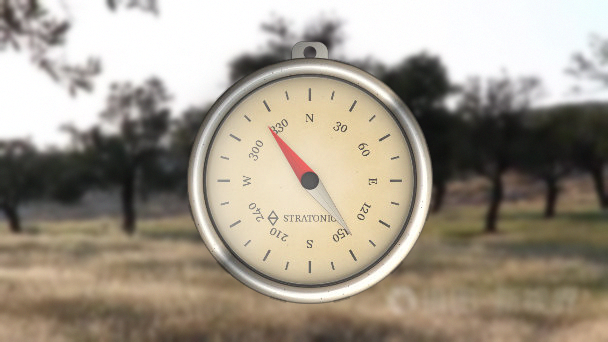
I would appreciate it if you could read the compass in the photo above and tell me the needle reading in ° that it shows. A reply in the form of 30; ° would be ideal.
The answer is 322.5; °
